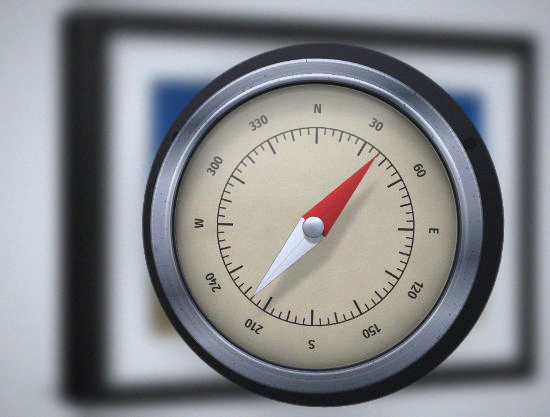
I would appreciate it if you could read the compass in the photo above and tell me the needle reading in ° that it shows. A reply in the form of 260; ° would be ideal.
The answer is 40; °
